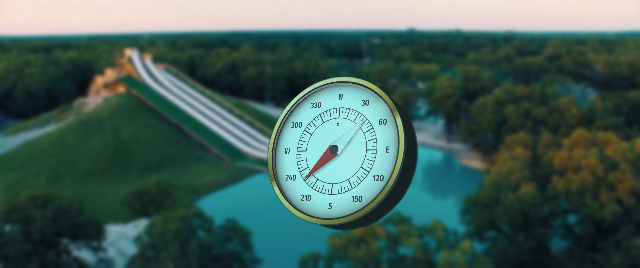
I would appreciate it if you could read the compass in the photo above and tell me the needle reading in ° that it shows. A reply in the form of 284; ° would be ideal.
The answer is 225; °
